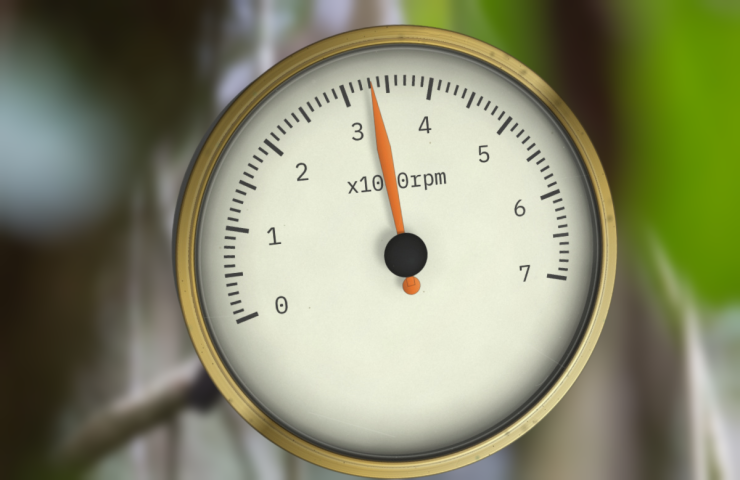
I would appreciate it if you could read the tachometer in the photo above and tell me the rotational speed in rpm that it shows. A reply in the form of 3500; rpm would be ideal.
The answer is 3300; rpm
